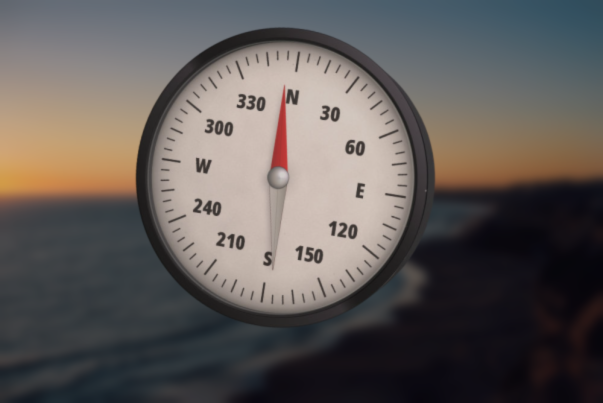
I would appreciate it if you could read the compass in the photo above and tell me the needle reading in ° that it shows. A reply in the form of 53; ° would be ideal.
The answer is 355; °
